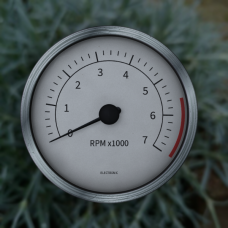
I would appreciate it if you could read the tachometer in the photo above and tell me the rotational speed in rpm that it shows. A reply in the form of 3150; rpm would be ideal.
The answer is 0; rpm
